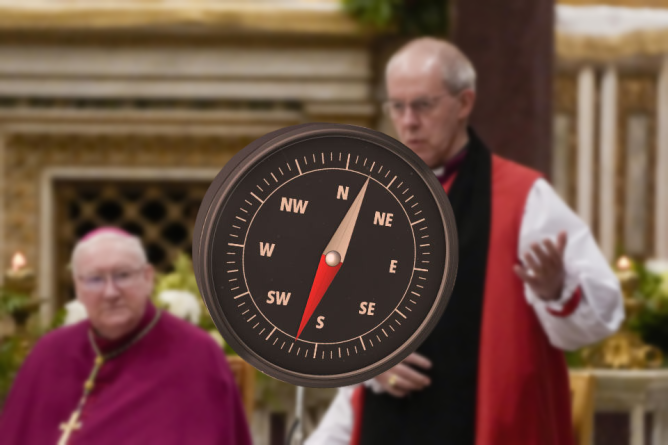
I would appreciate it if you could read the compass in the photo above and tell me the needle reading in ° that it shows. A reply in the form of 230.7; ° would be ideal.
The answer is 195; °
